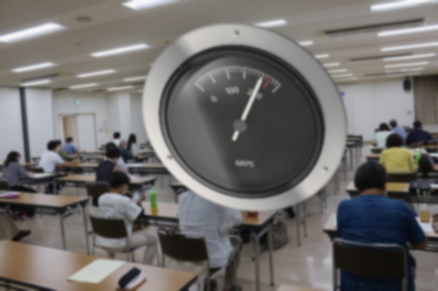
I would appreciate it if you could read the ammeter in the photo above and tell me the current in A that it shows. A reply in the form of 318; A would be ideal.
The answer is 200; A
